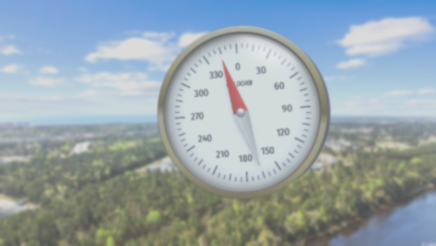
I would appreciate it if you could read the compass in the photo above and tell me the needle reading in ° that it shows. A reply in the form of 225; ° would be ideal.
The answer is 345; °
